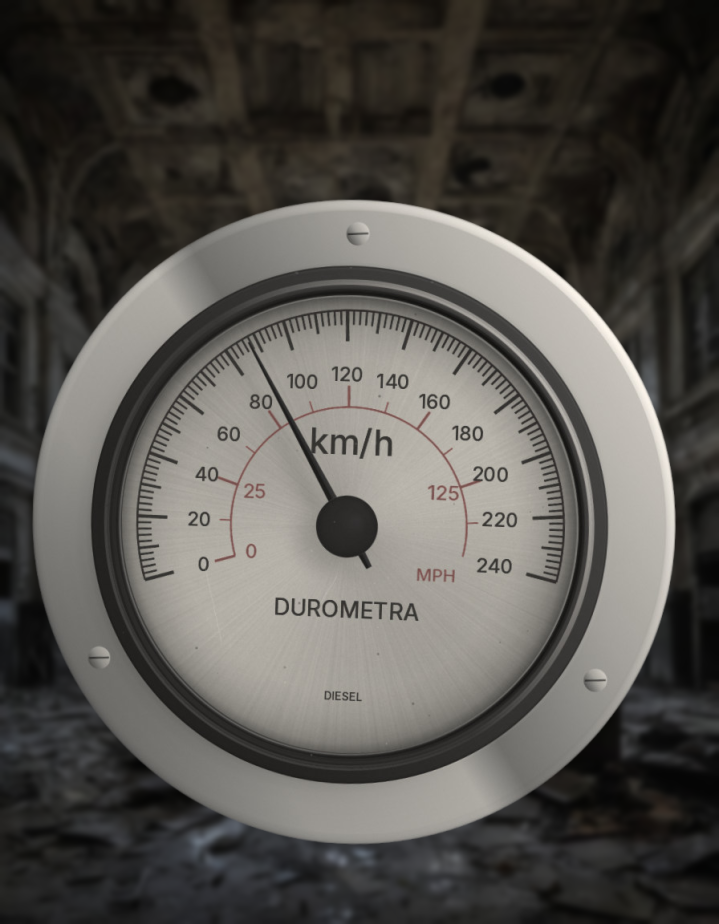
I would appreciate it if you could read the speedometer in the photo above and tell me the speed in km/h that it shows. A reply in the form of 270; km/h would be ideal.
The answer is 88; km/h
